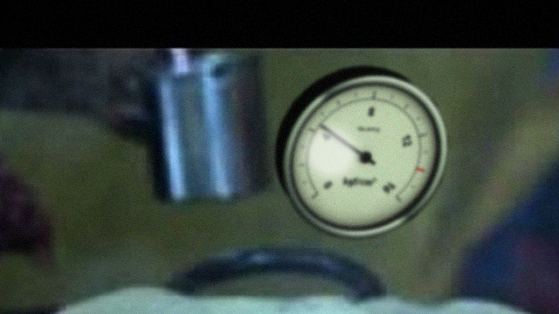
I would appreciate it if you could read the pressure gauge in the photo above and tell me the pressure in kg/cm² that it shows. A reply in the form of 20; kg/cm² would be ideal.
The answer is 4.5; kg/cm²
